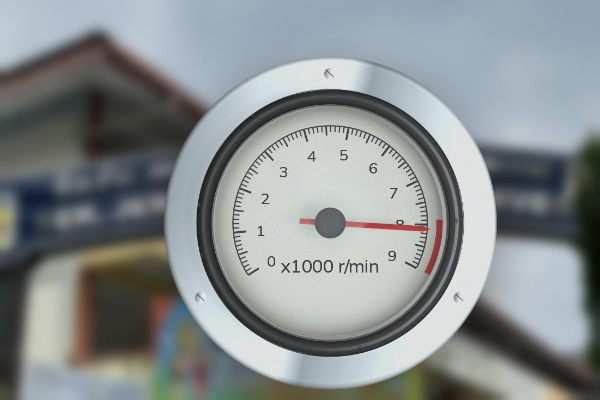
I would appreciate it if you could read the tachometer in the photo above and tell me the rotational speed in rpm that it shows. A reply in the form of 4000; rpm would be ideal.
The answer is 8100; rpm
